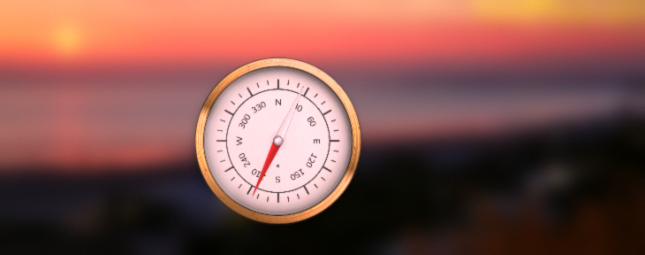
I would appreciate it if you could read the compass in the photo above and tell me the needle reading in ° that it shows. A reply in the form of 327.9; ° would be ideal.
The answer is 205; °
